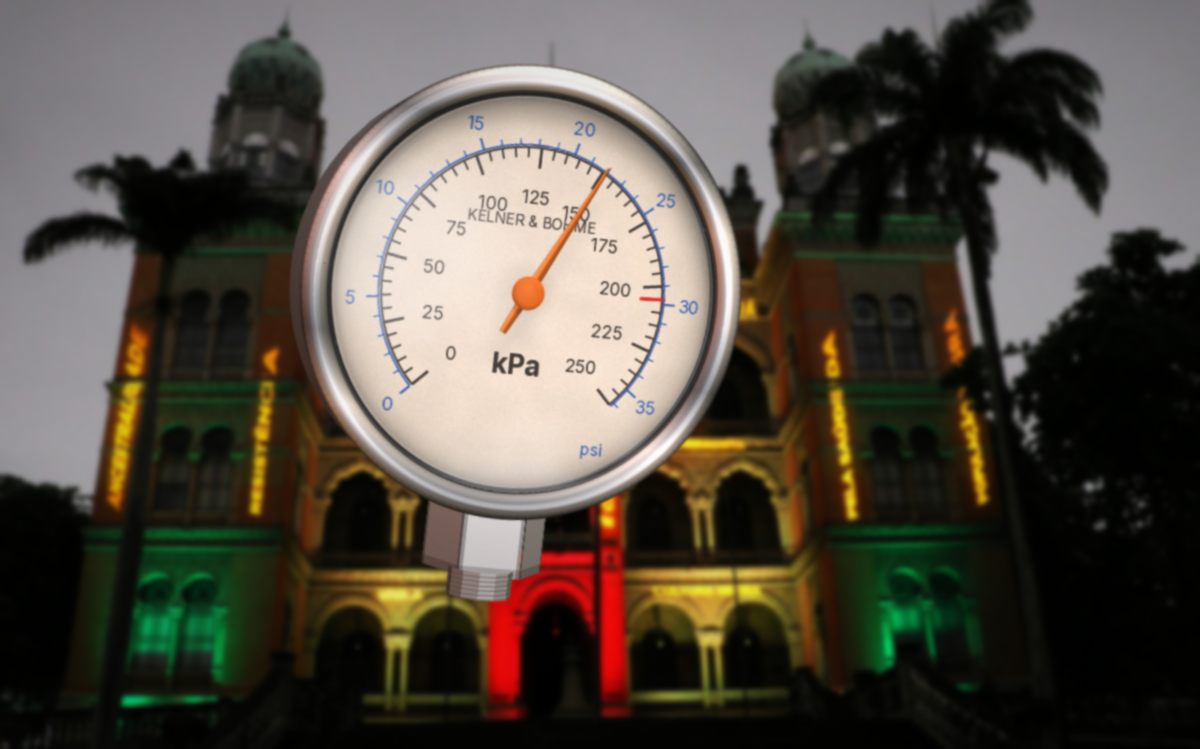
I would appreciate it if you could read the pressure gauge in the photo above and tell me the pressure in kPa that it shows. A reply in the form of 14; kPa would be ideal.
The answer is 150; kPa
